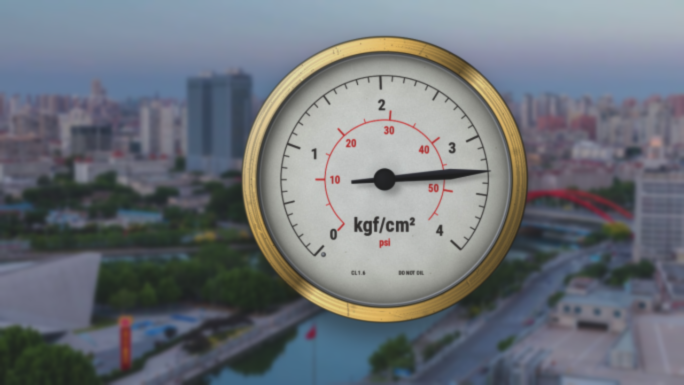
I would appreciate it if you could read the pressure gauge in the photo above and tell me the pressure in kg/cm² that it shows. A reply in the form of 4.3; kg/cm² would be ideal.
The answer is 3.3; kg/cm²
